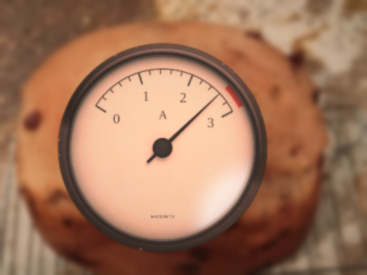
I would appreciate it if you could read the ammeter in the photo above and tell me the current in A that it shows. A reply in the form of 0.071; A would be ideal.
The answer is 2.6; A
